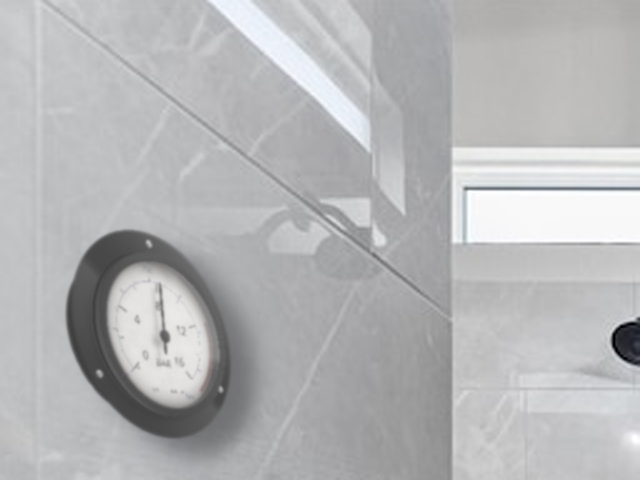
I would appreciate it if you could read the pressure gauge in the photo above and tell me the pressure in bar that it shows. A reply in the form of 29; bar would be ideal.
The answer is 8; bar
